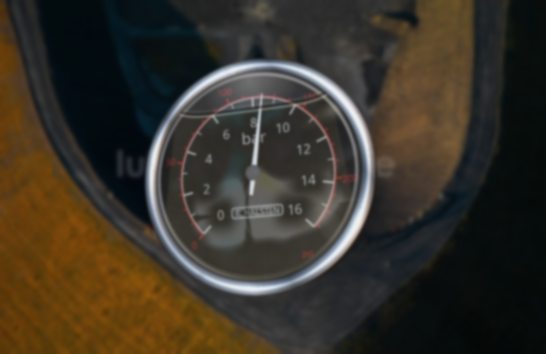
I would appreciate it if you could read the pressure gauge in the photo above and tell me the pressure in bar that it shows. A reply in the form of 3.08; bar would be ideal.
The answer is 8.5; bar
